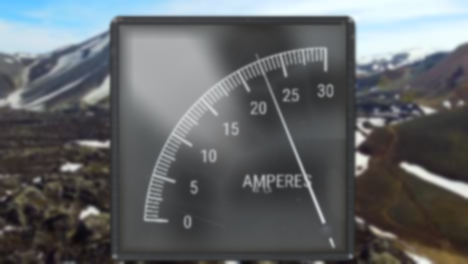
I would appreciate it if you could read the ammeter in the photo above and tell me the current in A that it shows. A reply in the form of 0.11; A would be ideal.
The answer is 22.5; A
